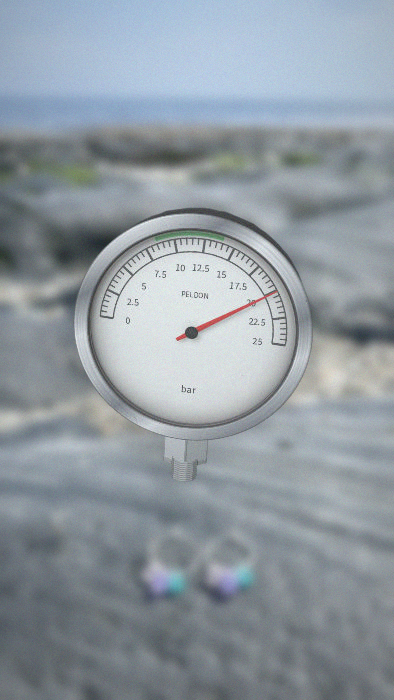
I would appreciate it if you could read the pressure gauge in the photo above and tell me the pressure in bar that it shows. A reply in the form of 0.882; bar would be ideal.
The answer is 20; bar
